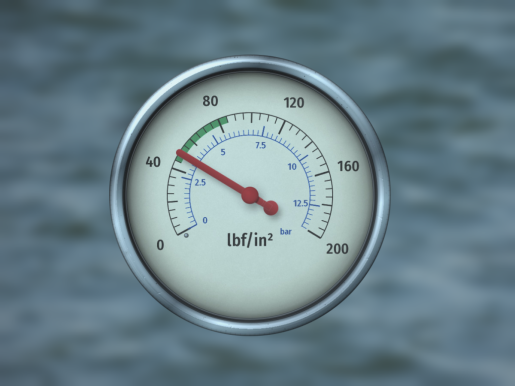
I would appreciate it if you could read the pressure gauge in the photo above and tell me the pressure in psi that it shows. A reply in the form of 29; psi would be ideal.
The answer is 50; psi
